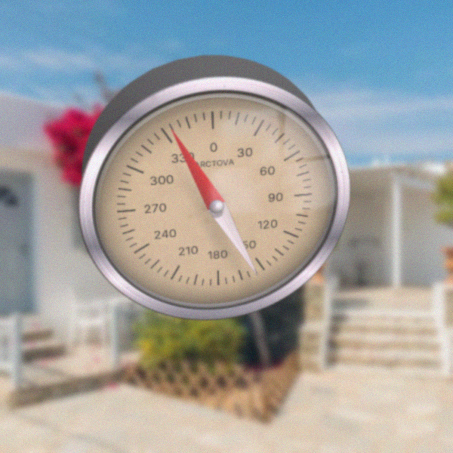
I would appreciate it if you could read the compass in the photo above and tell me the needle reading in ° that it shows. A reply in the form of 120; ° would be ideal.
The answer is 335; °
